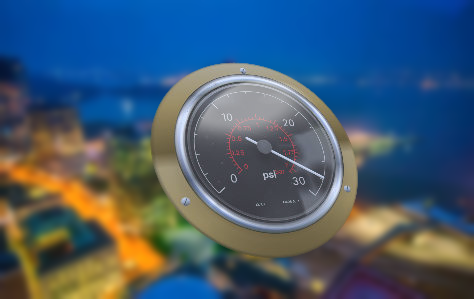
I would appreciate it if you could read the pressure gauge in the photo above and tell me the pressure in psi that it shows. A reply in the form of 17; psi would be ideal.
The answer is 28; psi
